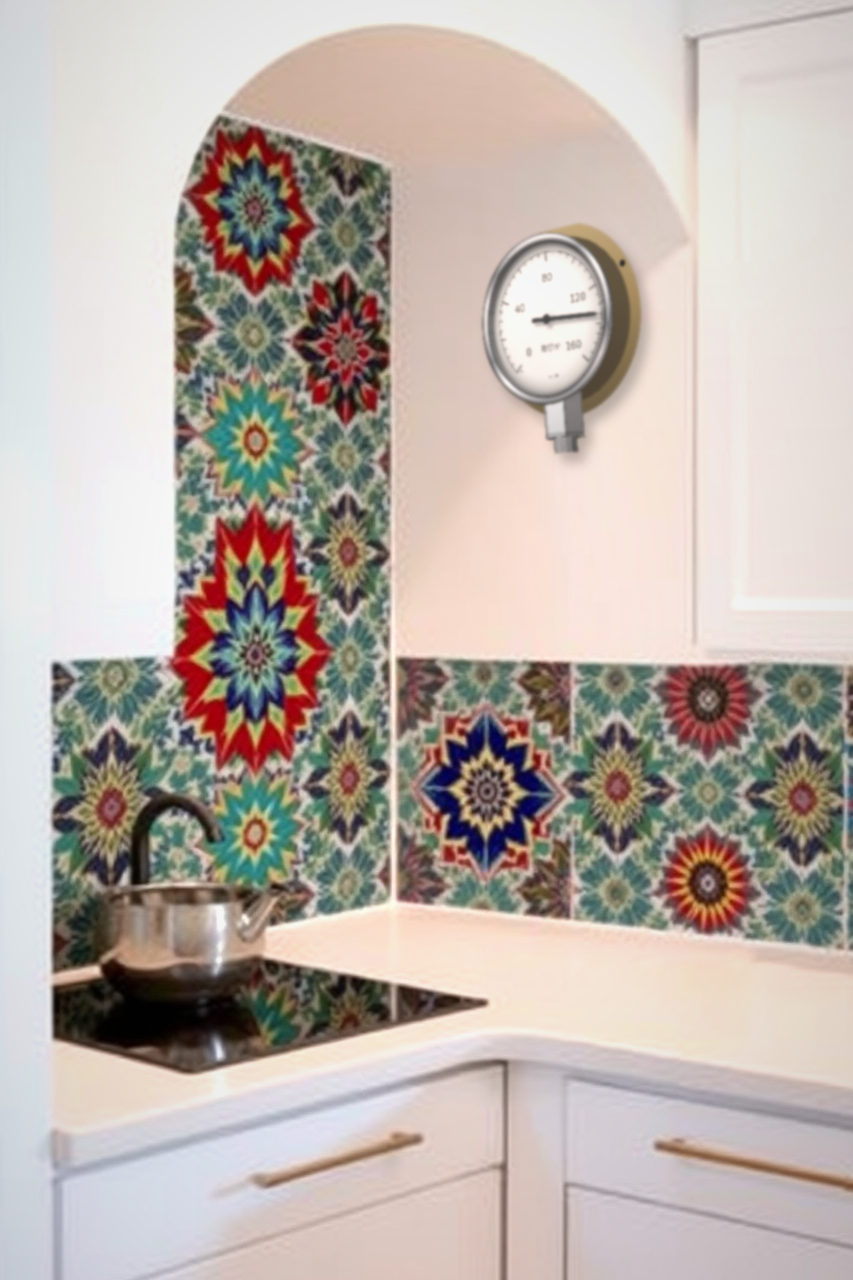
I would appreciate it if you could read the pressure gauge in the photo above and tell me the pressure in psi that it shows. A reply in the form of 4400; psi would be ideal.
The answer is 135; psi
